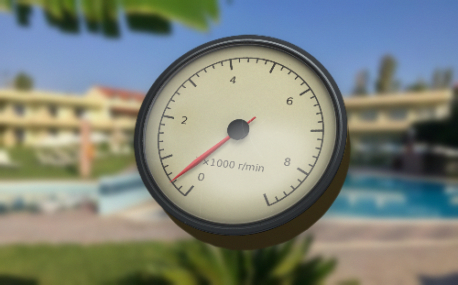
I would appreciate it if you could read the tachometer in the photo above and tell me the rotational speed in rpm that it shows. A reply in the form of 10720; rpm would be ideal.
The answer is 400; rpm
